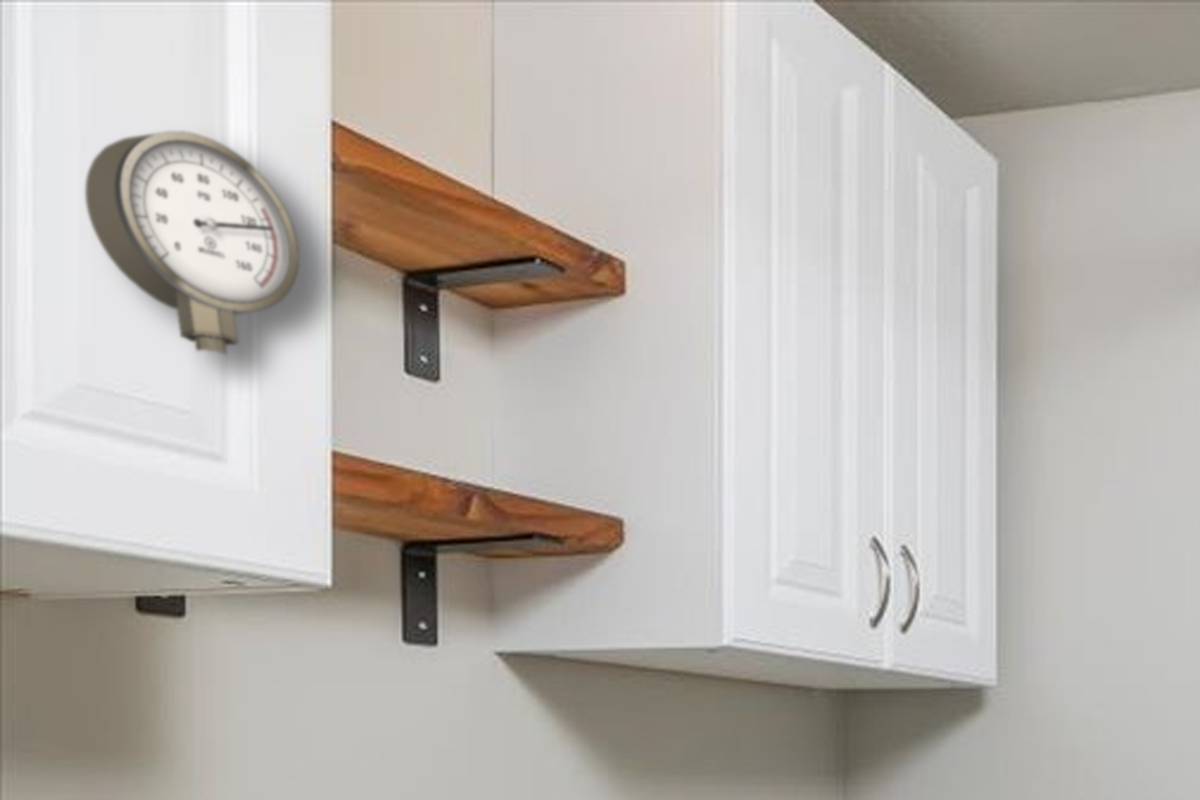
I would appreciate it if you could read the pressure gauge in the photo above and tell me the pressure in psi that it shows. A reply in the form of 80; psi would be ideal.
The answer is 125; psi
